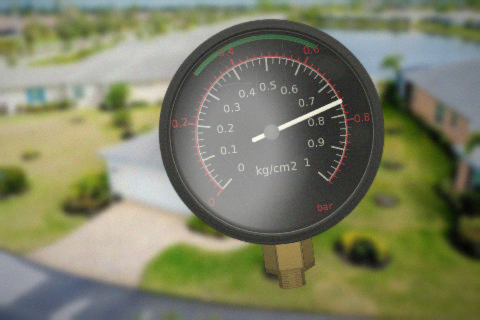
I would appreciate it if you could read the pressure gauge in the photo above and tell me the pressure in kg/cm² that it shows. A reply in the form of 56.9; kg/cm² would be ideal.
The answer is 0.76; kg/cm²
